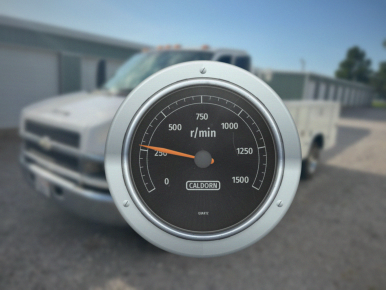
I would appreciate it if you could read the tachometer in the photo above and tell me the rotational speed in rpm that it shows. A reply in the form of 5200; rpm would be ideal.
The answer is 275; rpm
